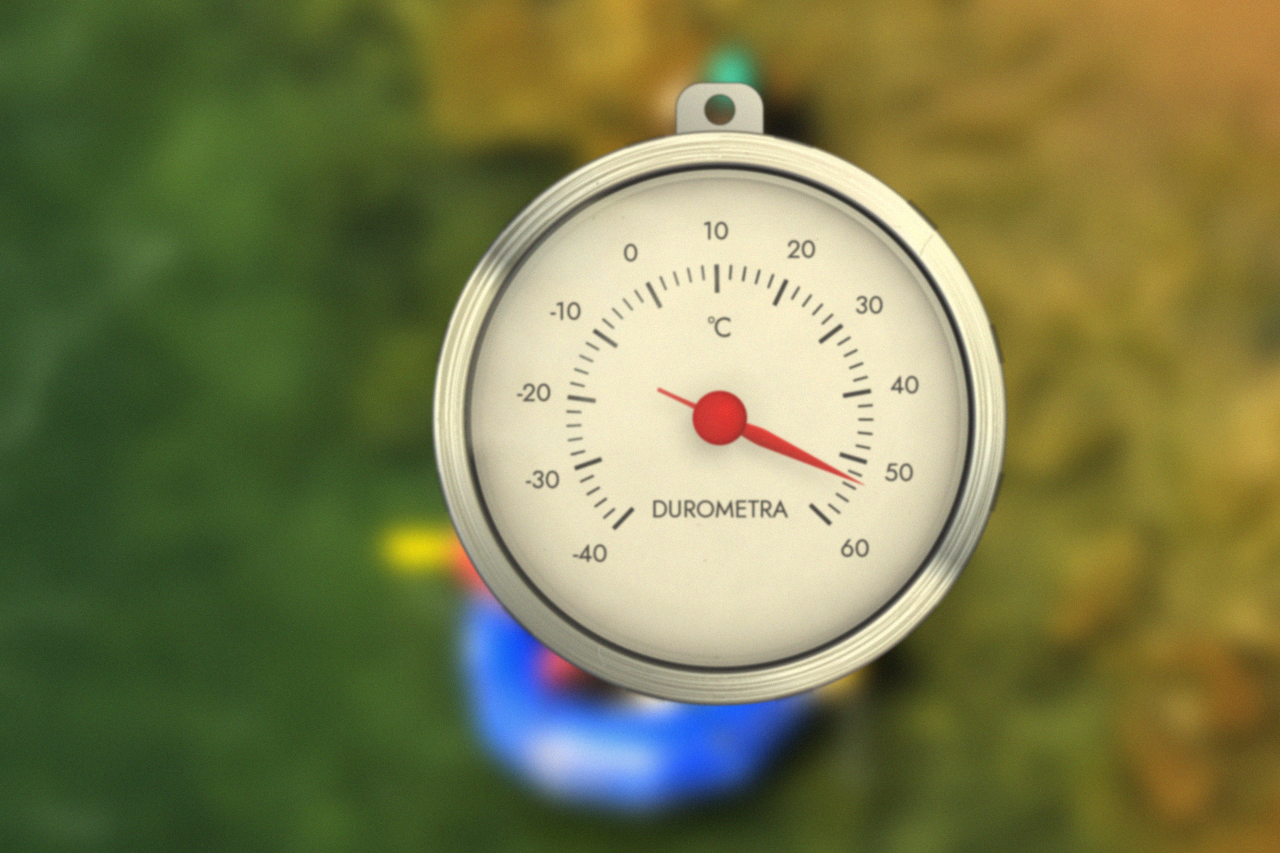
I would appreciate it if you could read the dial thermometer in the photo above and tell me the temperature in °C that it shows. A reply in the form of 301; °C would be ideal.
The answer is 53; °C
